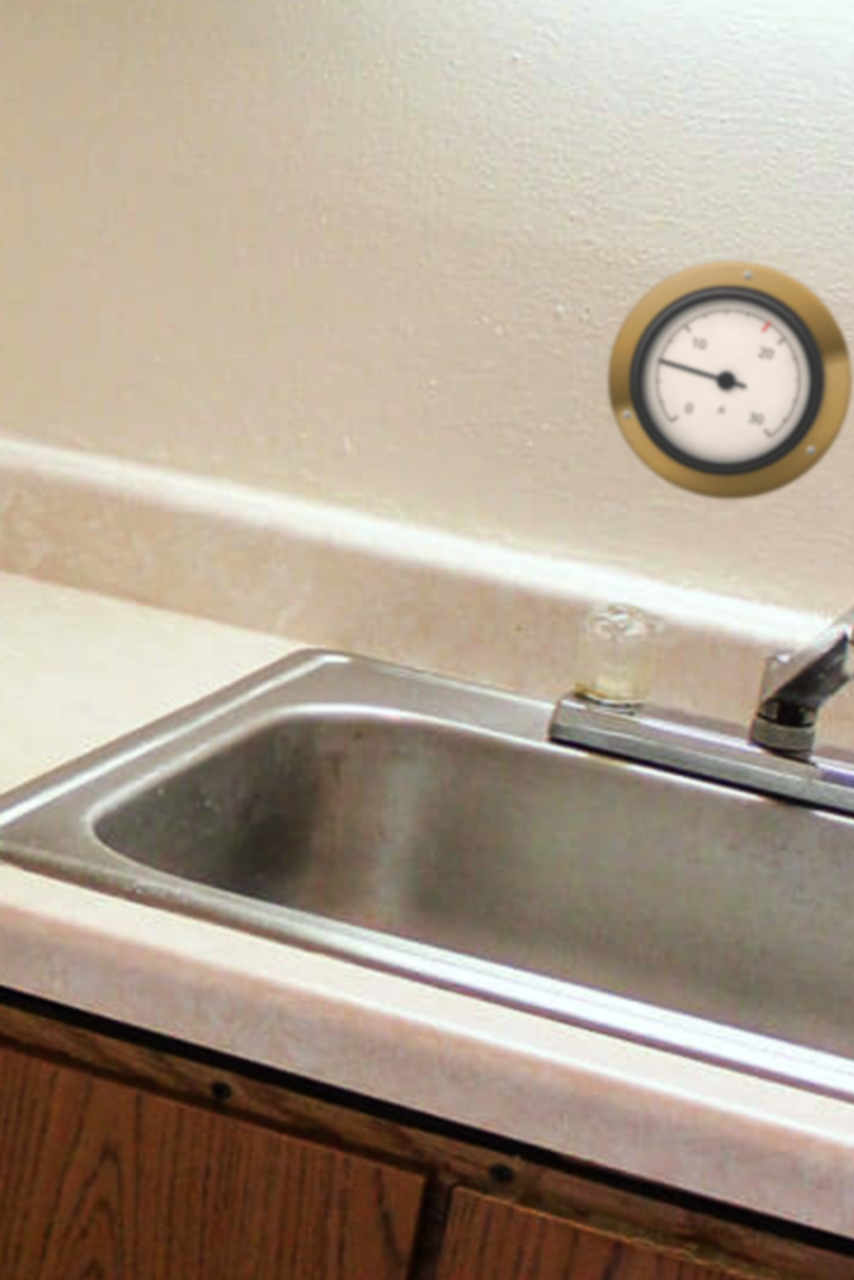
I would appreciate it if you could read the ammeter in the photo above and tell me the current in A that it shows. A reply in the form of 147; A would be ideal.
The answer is 6; A
